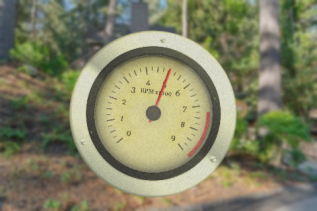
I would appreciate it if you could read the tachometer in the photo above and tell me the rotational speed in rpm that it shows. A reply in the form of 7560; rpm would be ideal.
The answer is 5000; rpm
